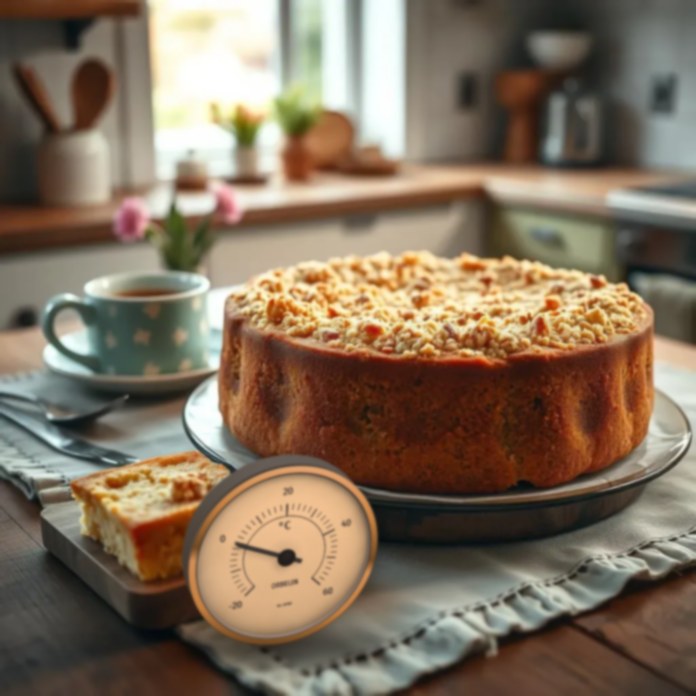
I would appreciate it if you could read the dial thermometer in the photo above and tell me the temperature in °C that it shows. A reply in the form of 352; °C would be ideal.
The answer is 0; °C
